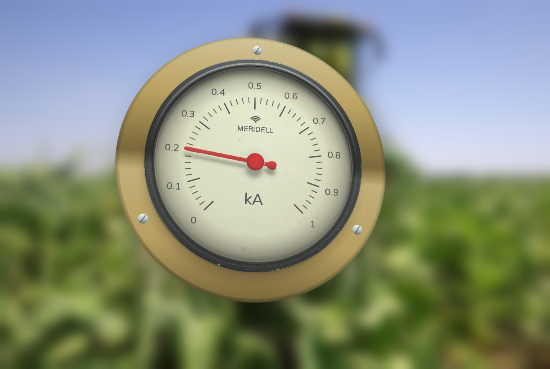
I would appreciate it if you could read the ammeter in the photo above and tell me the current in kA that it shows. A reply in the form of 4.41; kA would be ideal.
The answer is 0.2; kA
